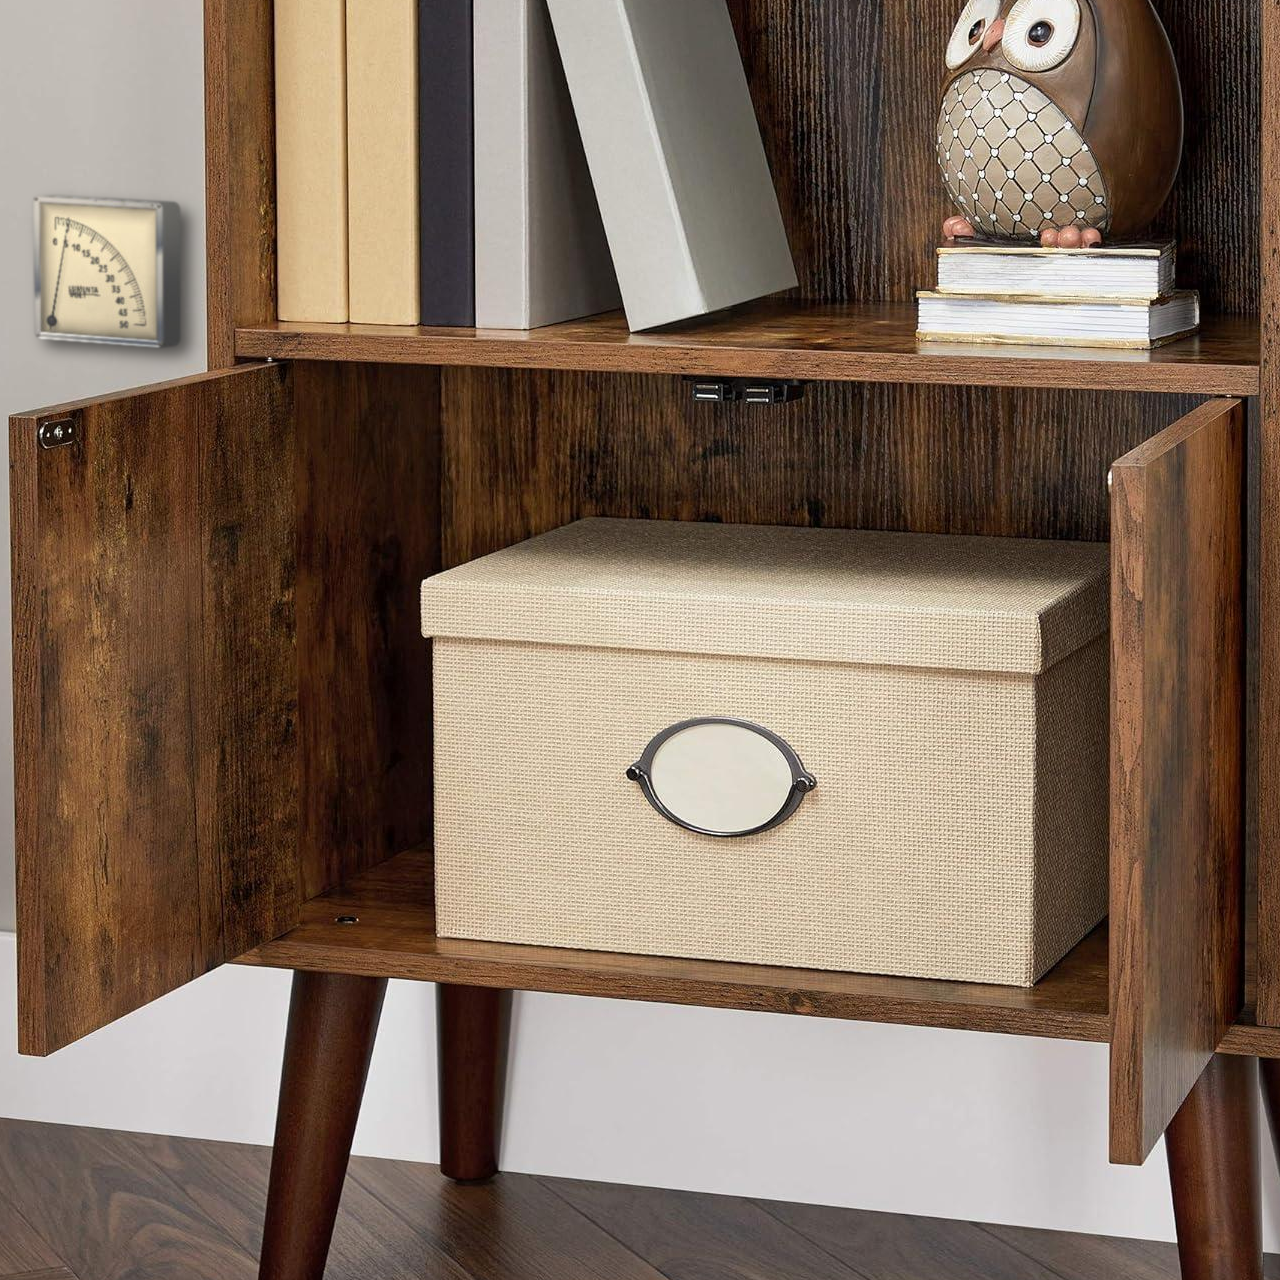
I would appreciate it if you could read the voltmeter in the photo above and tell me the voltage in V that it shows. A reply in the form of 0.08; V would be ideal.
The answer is 5; V
